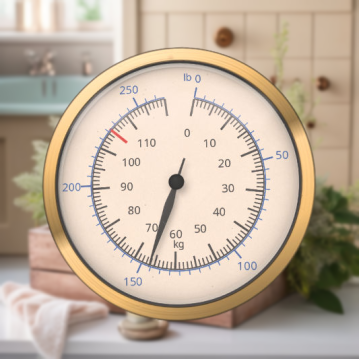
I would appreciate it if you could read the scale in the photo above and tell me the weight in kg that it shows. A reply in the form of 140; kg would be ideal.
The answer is 66; kg
